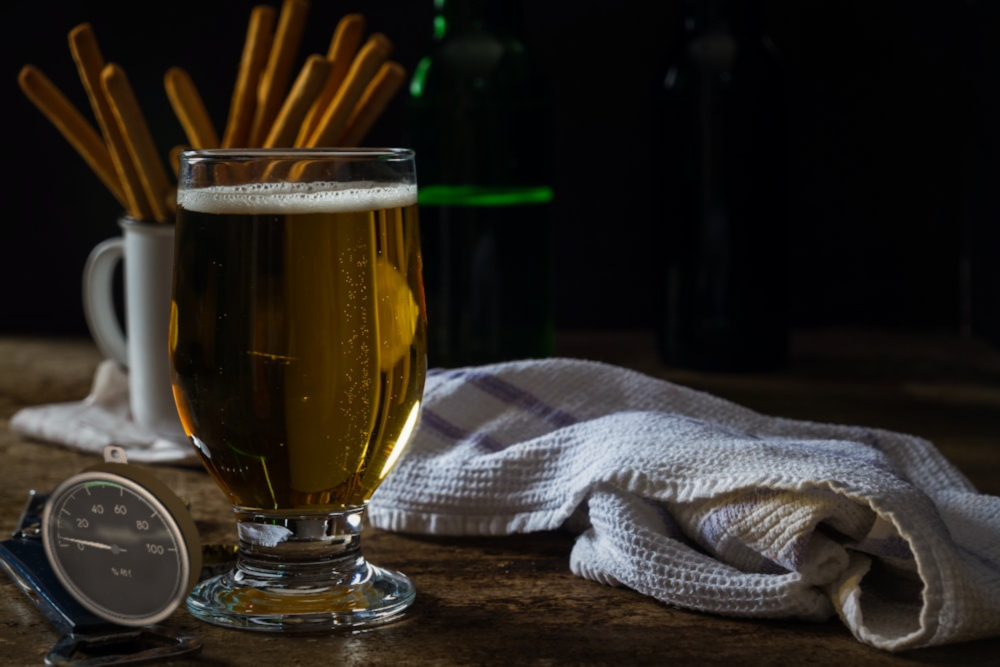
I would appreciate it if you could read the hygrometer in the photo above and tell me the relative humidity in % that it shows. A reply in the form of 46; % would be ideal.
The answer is 5; %
